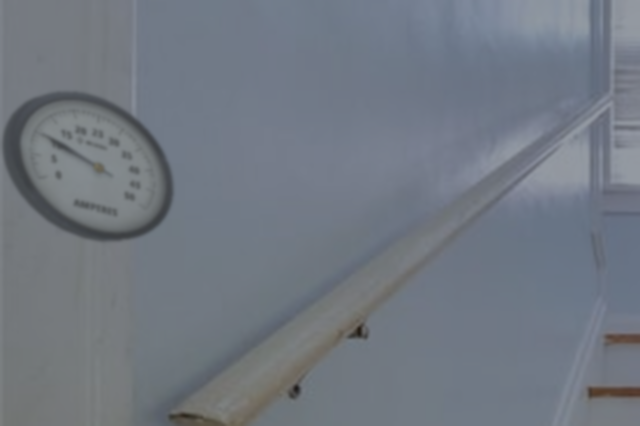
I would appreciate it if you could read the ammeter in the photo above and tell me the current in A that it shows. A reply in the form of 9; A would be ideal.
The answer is 10; A
